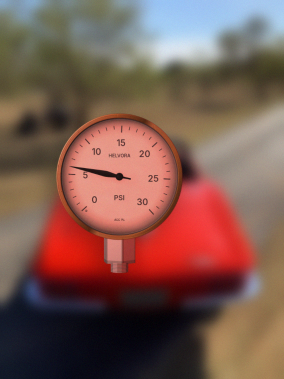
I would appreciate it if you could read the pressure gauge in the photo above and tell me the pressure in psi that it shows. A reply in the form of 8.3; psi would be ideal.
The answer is 6; psi
